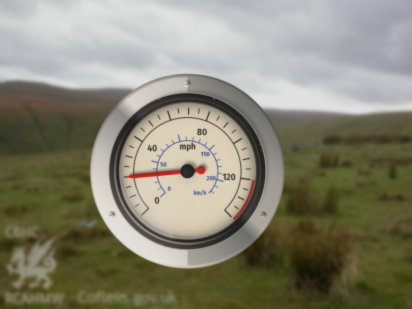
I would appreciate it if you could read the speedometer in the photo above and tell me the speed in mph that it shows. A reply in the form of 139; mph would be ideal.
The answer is 20; mph
